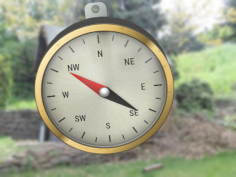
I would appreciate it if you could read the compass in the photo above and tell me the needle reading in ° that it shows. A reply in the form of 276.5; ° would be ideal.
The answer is 307.5; °
